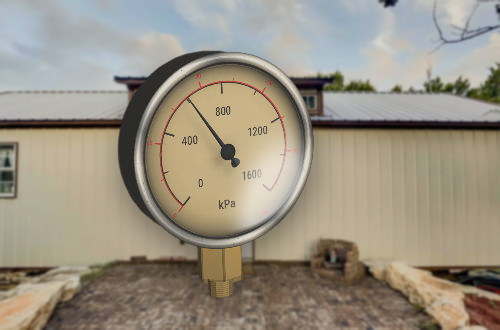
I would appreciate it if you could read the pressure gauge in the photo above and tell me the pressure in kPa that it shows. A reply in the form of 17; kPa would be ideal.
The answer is 600; kPa
